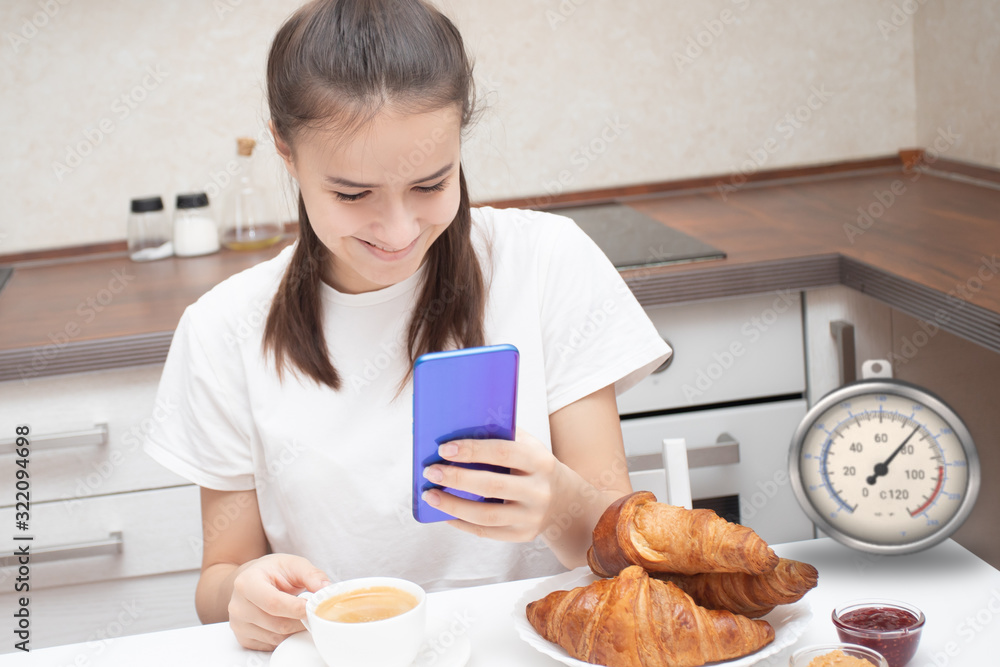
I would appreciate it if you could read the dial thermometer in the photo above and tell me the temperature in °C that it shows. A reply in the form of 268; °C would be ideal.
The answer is 75; °C
